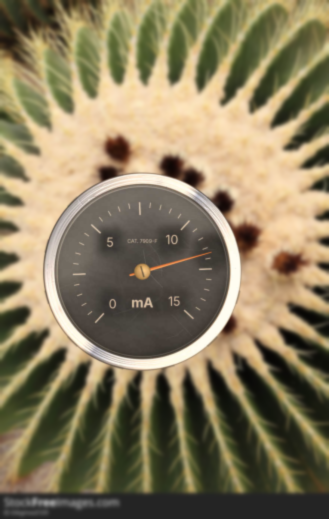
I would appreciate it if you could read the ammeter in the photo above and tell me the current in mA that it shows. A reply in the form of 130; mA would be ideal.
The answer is 11.75; mA
